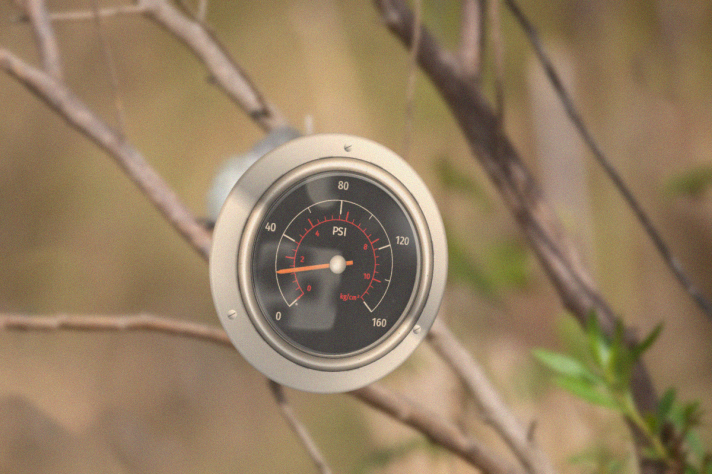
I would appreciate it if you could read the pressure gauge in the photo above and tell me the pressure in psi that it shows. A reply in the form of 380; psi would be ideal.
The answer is 20; psi
